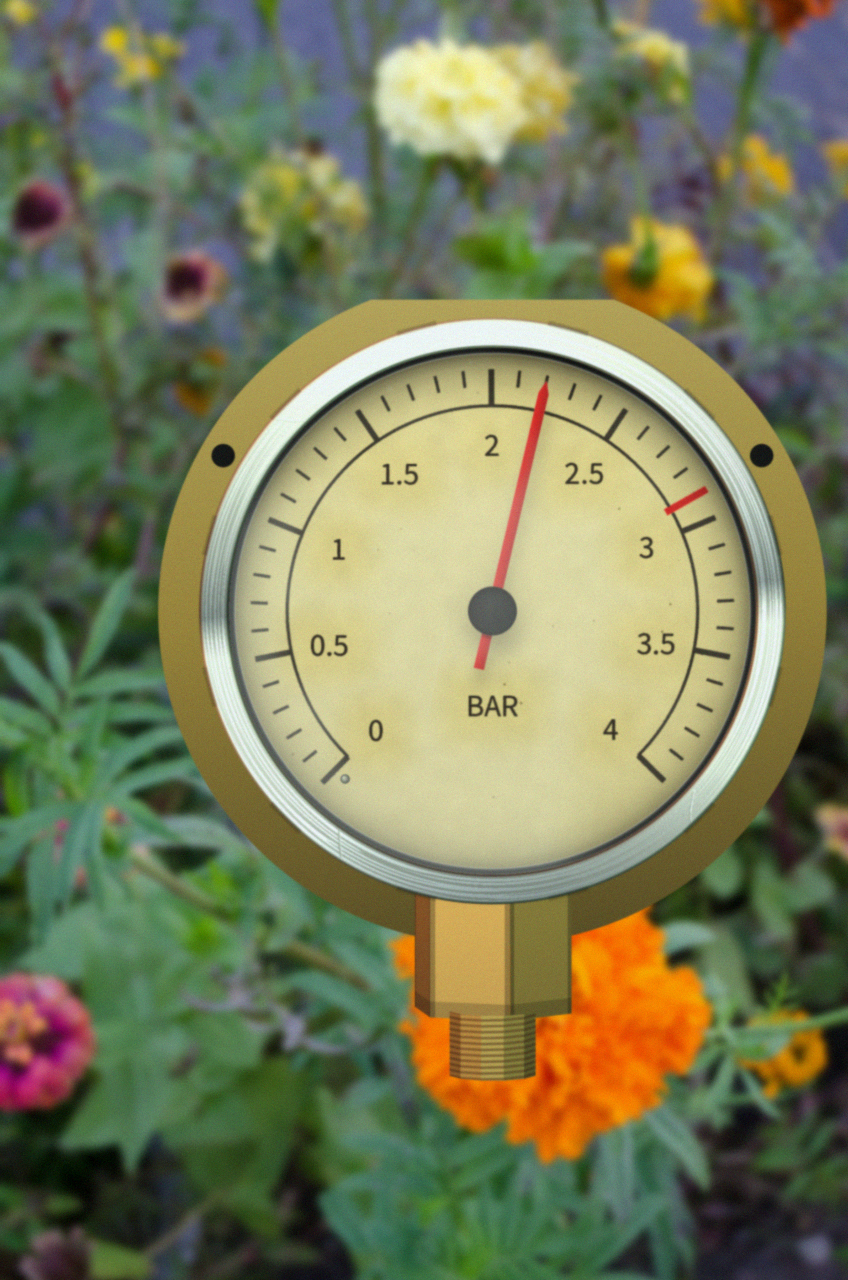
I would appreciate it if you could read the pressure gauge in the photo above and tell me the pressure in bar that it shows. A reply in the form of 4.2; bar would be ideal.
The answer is 2.2; bar
